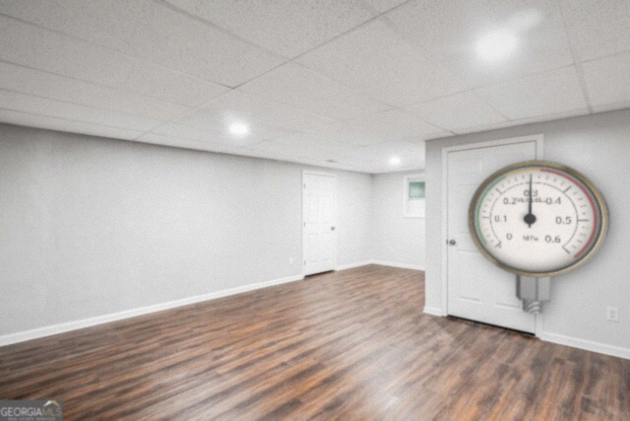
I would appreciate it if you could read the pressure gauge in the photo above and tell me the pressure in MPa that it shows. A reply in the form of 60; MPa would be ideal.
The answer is 0.3; MPa
